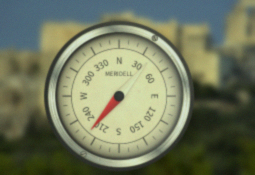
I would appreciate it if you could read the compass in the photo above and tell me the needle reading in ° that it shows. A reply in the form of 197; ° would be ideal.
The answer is 220; °
